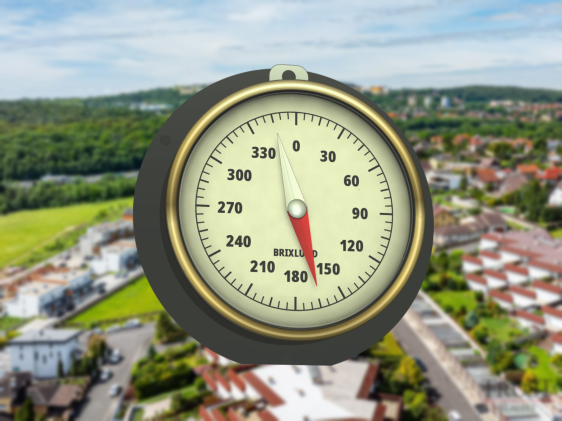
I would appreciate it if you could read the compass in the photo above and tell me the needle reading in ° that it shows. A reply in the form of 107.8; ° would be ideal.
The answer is 165; °
